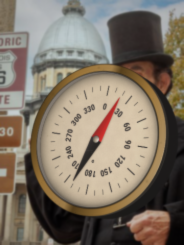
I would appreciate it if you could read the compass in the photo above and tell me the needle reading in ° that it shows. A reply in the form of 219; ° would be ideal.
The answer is 20; °
